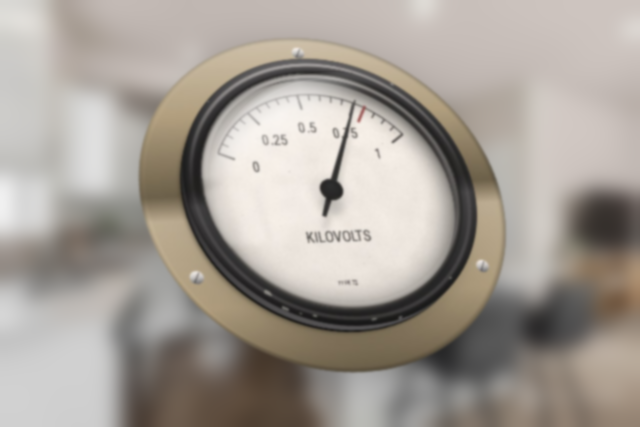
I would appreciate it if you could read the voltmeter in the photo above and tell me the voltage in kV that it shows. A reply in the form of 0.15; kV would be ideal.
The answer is 0.75; kV
